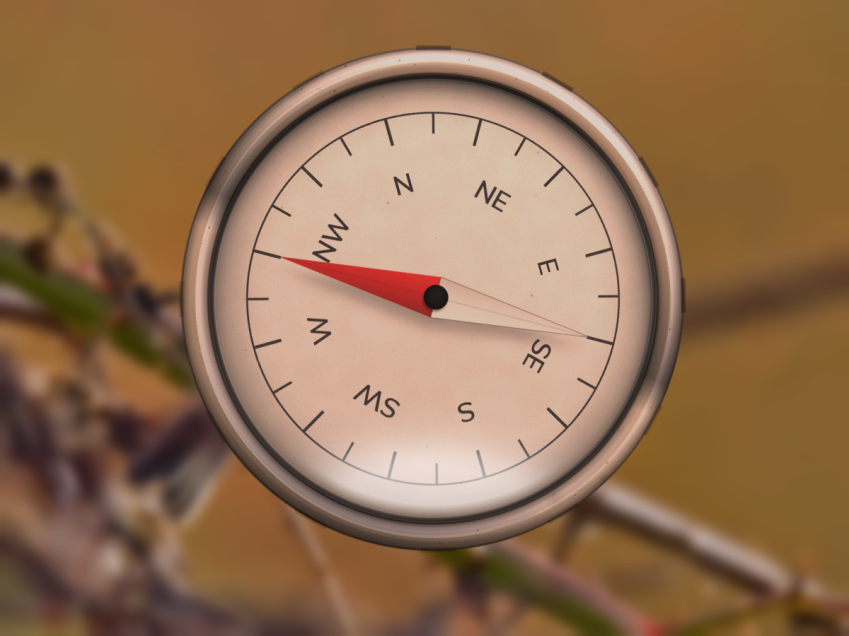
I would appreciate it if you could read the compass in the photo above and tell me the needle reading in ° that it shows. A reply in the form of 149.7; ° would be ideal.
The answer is 300; °
